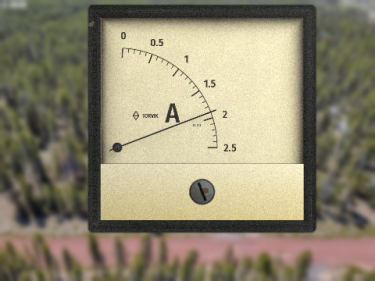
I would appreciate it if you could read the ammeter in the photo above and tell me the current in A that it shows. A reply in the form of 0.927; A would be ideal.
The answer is 1.9; A
